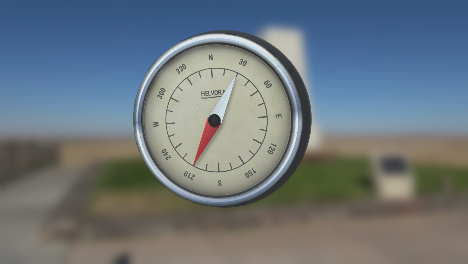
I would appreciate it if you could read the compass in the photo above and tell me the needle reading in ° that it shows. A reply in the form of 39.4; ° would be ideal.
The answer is 210; °
